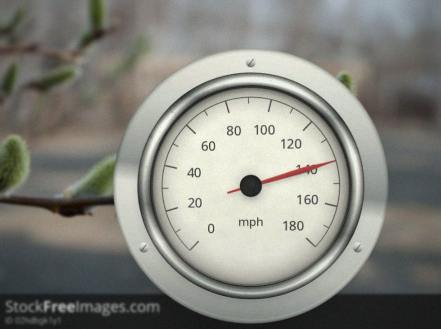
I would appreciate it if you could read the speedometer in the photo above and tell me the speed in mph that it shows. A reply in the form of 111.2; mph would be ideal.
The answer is 140; mph
